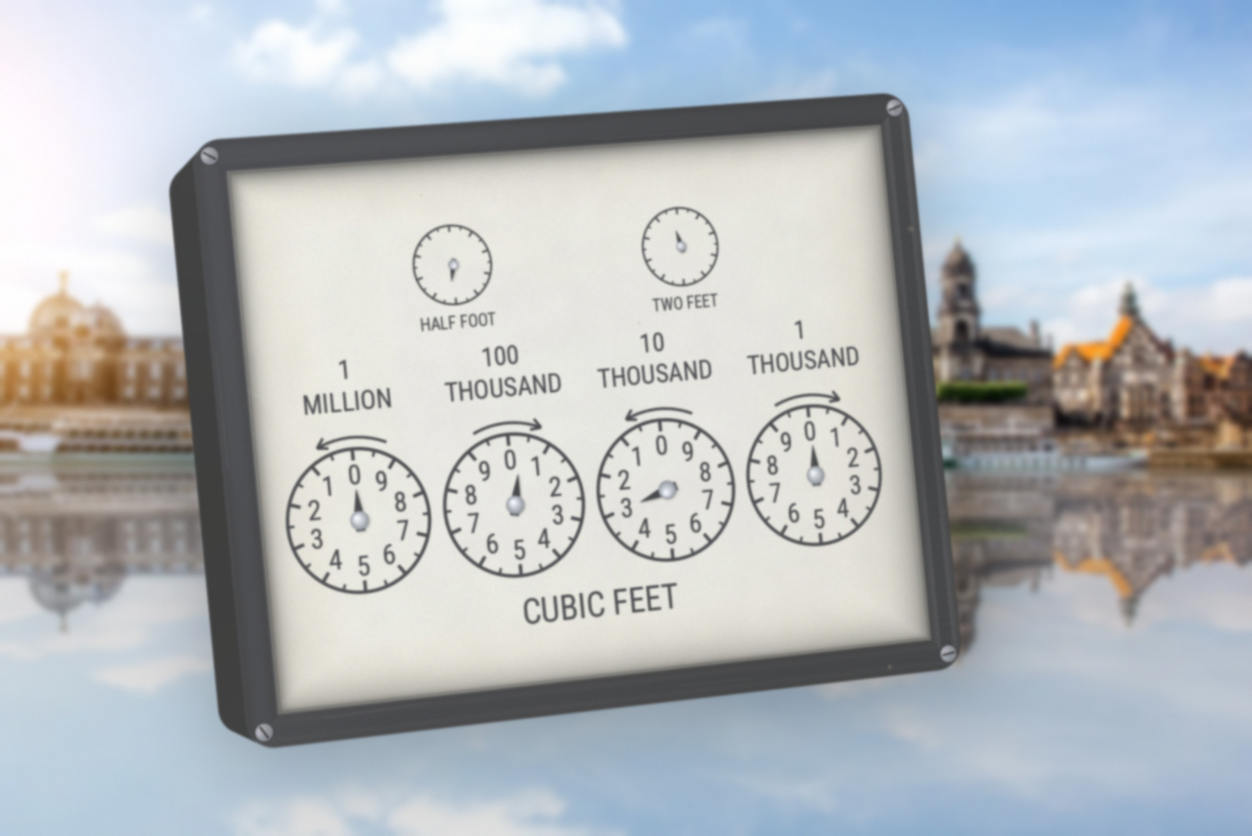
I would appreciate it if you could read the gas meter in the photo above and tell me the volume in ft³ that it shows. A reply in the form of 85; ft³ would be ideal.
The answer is 3000; ft³
